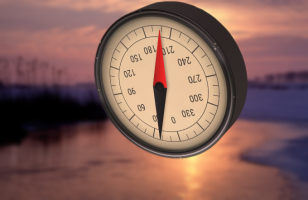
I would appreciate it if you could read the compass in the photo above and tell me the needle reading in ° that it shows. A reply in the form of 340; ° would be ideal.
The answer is 200; °
